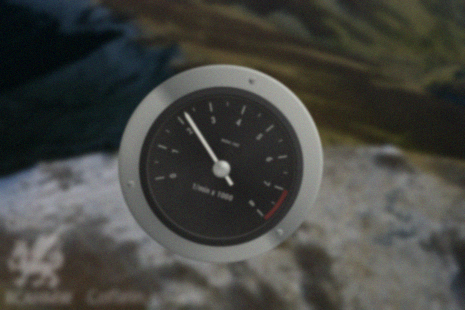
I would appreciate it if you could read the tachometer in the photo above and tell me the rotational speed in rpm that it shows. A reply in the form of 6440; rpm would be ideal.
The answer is 2250; rpm
